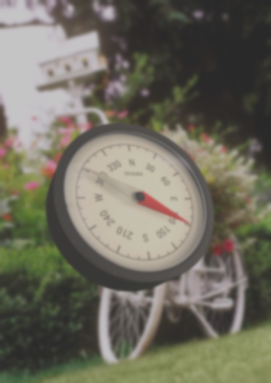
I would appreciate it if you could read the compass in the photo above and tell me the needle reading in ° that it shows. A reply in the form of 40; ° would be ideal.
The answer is 120; °
